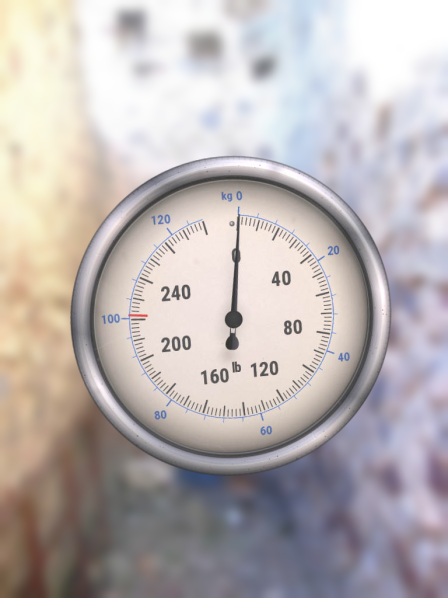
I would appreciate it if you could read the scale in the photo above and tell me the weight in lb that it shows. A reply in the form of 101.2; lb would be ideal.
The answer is 0; lb
